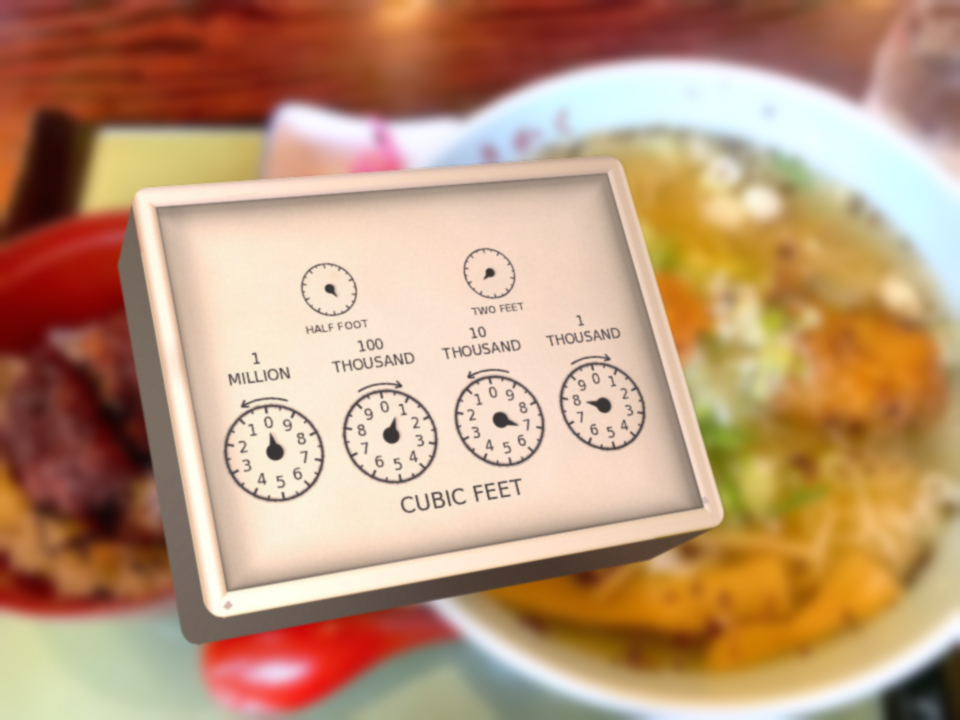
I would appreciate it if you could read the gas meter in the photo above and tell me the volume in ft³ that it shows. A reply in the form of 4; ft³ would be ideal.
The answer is 6800; ft³
